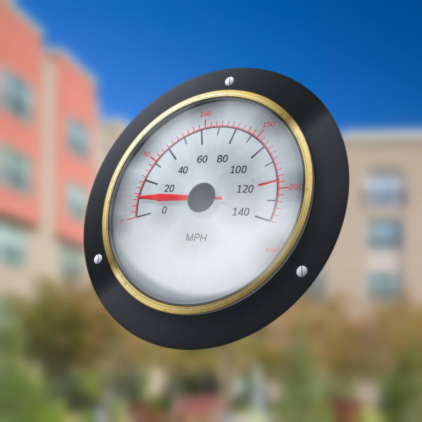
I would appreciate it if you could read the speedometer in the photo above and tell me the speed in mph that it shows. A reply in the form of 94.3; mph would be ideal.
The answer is 10; mph
